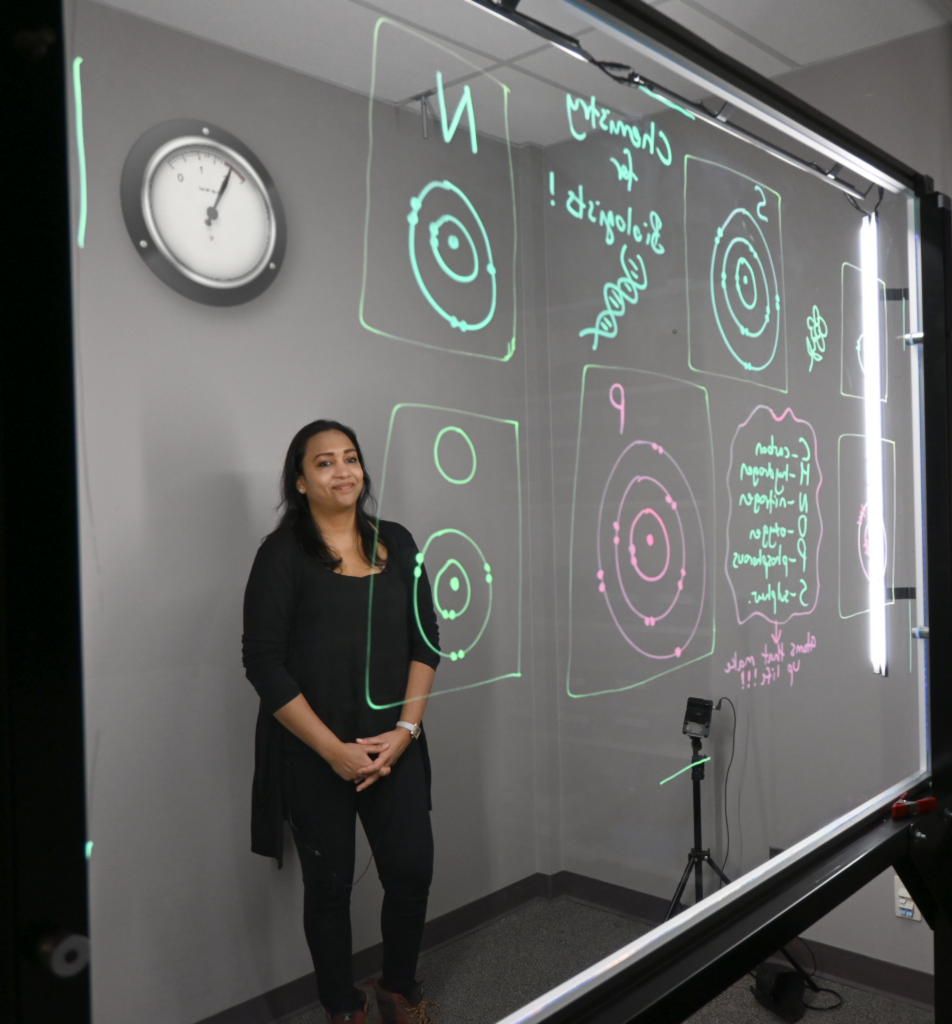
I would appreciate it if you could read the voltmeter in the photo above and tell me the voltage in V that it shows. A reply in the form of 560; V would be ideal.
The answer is 2; V
